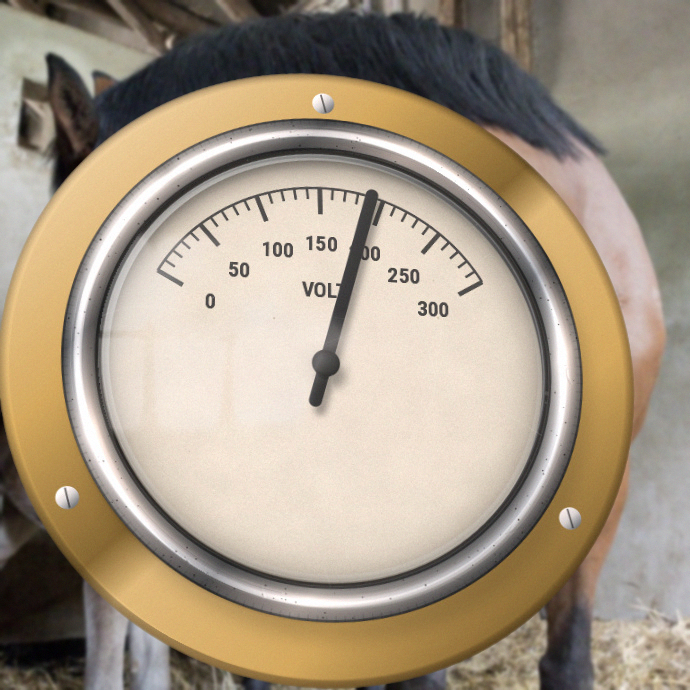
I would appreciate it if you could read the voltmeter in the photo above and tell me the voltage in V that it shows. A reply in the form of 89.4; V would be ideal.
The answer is 190; V
